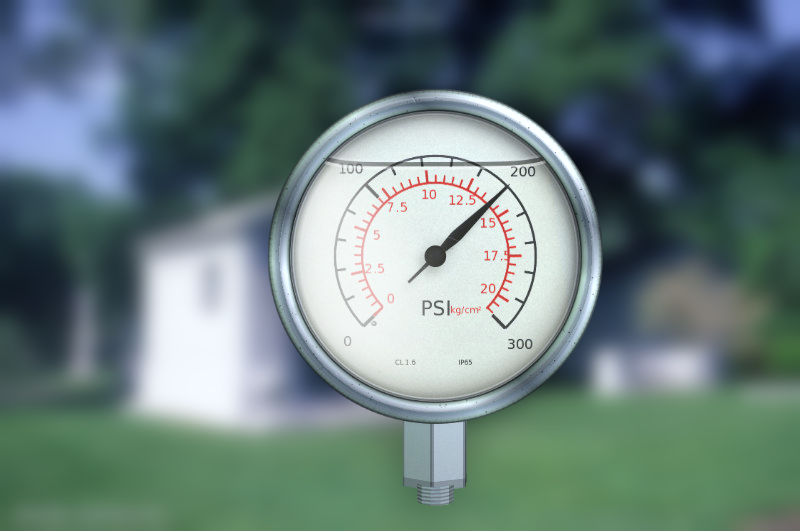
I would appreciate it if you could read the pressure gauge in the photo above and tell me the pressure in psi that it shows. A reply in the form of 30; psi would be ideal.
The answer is 200; psi
